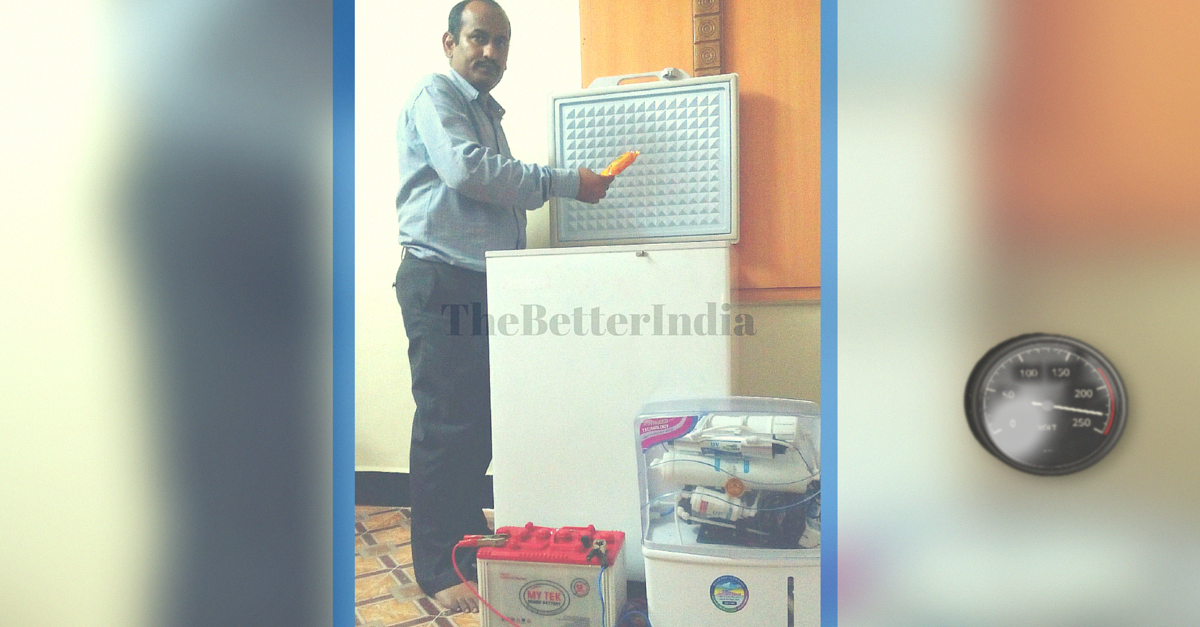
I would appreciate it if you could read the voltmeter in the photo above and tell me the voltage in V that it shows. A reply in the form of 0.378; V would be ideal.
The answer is 230; V
